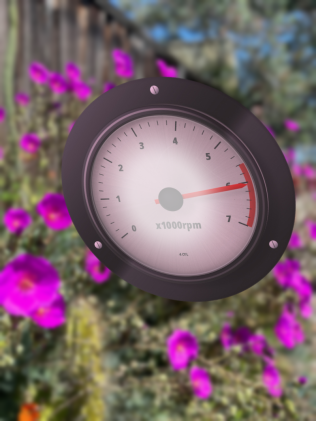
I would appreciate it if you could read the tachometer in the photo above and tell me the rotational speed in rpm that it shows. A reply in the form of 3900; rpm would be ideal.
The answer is 6000; rpm
